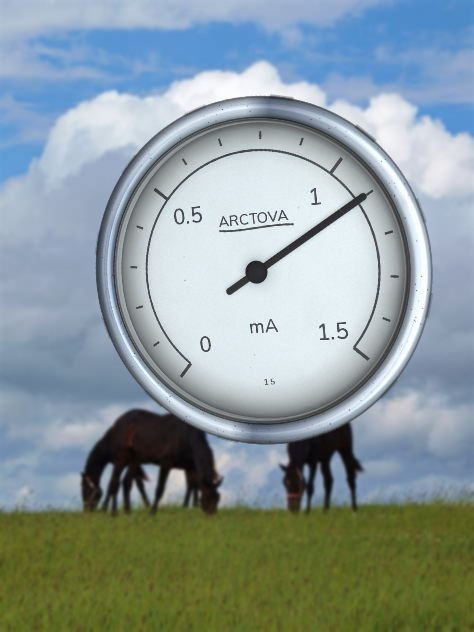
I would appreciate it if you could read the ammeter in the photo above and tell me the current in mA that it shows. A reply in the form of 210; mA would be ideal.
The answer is 1.1; mA
